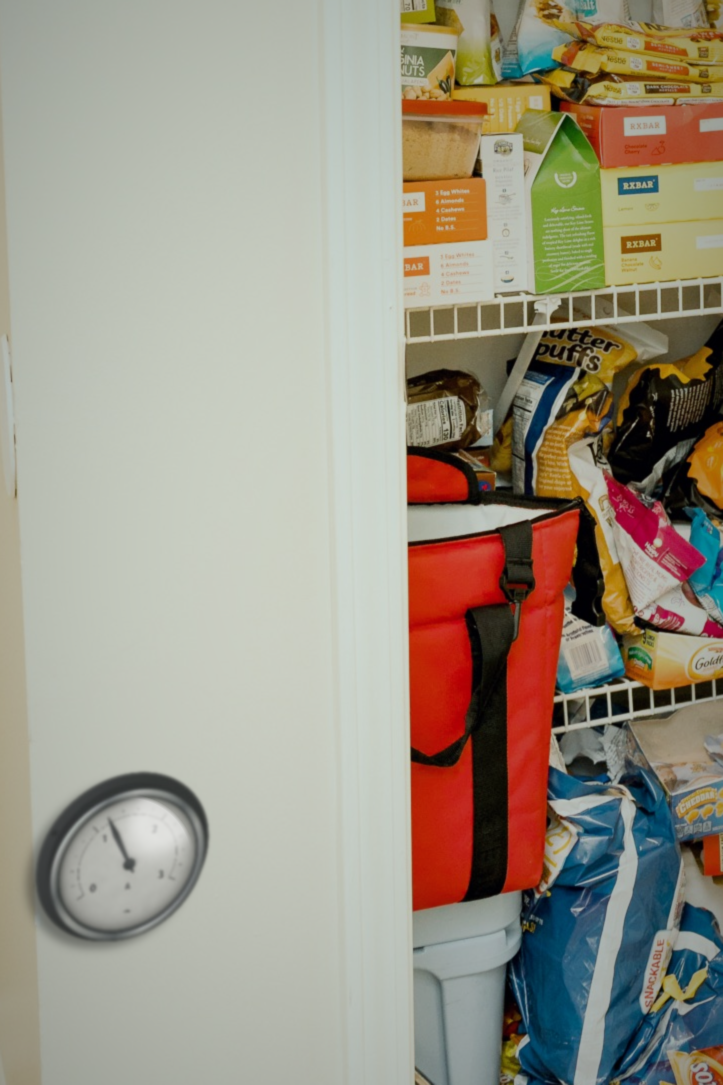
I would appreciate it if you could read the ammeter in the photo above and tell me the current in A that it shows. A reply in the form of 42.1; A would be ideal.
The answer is 1.2; A
